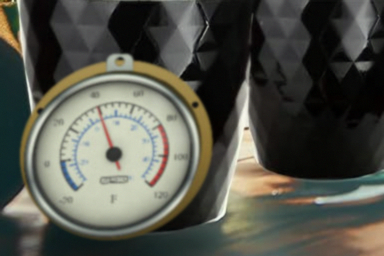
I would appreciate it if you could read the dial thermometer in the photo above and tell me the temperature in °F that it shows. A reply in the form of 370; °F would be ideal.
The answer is 40; °F
